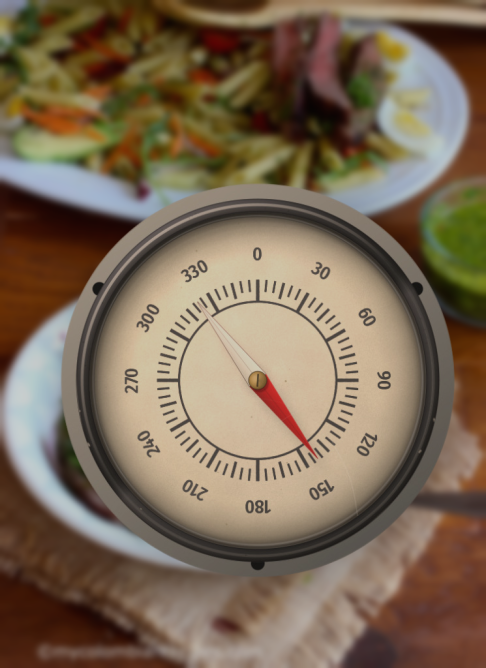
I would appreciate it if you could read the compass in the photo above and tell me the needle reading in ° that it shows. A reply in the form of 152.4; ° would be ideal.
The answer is 142.5; °
